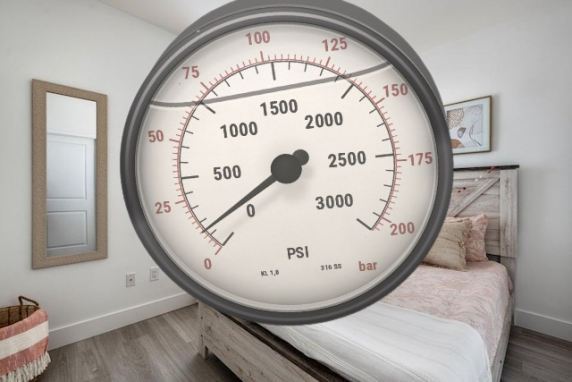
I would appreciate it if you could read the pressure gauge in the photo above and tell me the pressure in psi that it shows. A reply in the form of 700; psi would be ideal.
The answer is 150; psi
